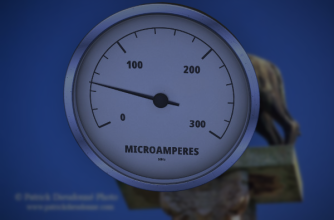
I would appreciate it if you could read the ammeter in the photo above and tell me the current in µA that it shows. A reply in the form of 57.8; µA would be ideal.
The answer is 50; µA
